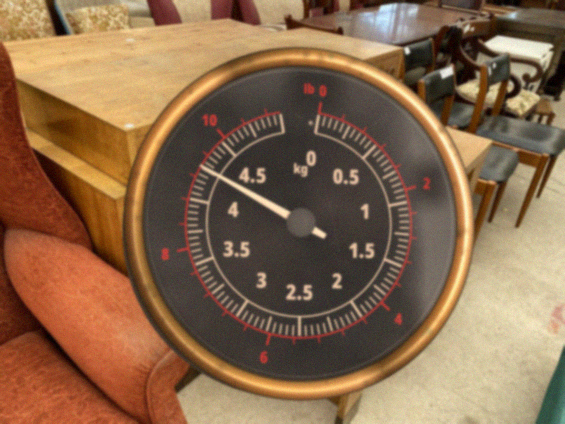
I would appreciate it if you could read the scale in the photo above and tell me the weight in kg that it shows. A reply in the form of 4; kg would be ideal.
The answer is 4.25; kg
